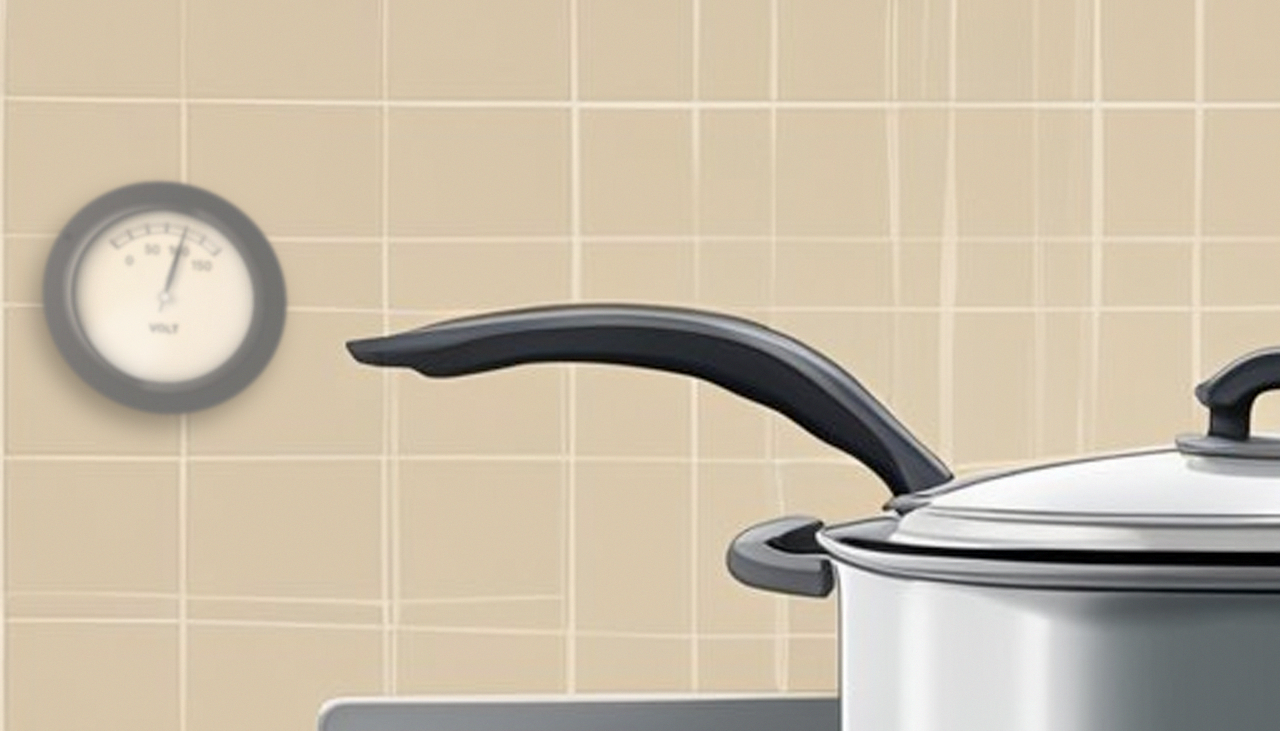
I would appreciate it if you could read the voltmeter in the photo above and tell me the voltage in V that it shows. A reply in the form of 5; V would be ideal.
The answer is 100; V
